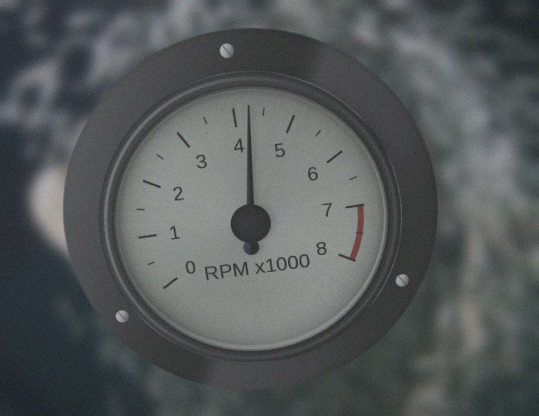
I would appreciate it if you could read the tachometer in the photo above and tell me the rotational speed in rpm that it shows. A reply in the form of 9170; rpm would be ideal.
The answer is 4250; rpm
